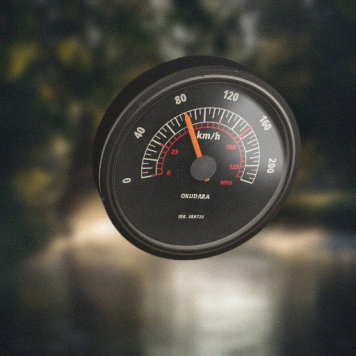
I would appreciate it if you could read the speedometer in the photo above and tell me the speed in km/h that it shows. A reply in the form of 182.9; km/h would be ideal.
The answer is 80; km/h
